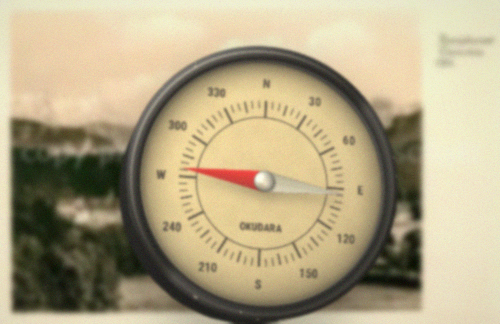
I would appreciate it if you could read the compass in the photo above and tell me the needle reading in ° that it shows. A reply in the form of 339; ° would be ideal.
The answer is 275; °
